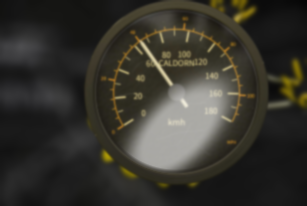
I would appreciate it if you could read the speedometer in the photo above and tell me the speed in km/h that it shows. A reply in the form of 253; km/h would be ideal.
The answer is 65; km/h
